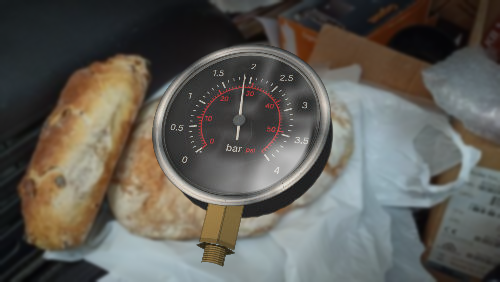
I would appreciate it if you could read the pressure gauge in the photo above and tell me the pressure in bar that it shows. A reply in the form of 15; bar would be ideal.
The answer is 1.9; bar
